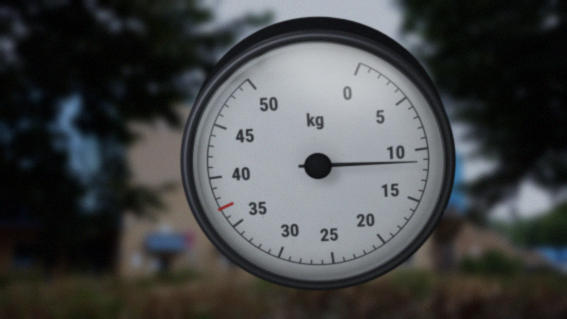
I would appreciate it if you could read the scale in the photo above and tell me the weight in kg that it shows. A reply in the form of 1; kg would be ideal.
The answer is 11; kg
